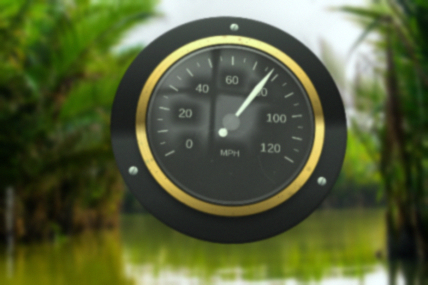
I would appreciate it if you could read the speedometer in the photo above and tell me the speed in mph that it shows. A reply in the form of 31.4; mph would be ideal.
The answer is 77.5; mph
